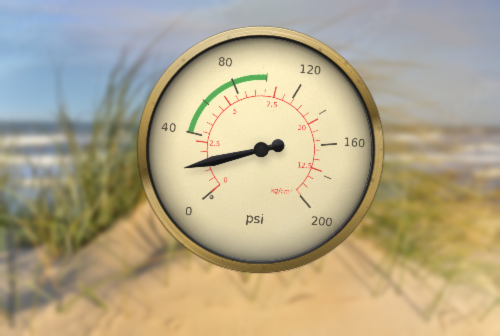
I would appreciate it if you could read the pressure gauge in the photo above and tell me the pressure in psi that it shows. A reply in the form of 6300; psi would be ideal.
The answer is 20; psi
